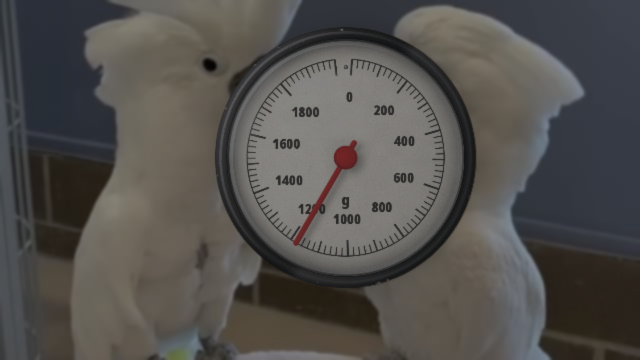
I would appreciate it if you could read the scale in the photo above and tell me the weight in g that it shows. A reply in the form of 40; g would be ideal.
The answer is 1180; g
